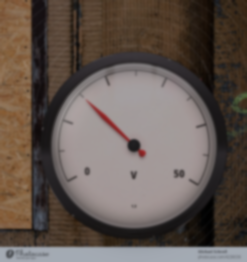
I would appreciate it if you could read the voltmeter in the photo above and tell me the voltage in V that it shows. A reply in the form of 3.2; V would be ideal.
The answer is 15; V
